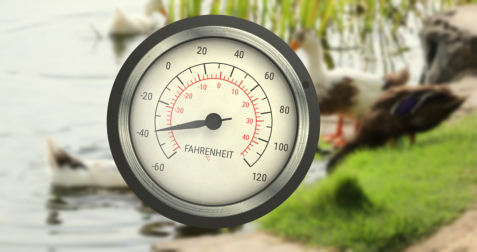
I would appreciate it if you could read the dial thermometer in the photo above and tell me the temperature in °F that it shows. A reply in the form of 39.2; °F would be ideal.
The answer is -40; °F
